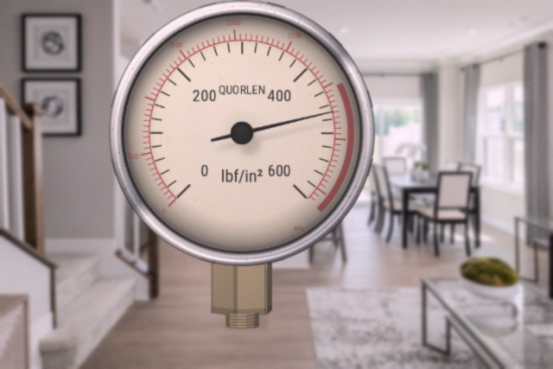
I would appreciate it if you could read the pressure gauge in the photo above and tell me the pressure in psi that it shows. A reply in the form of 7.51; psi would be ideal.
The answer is 470; psi
